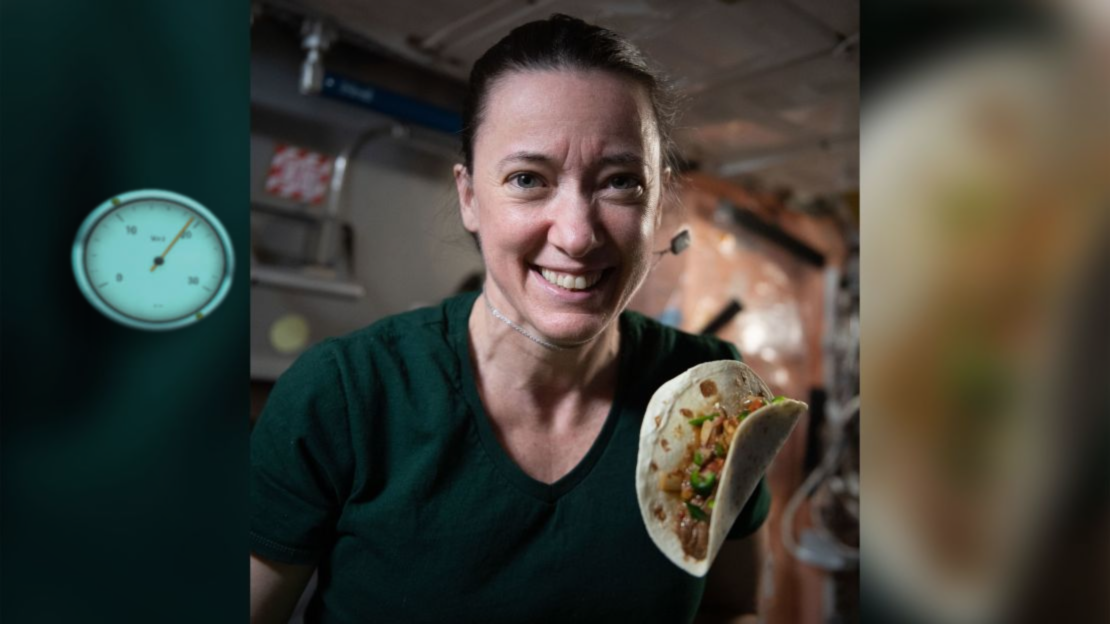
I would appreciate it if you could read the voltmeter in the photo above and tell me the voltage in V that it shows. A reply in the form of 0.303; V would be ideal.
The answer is 19; V
